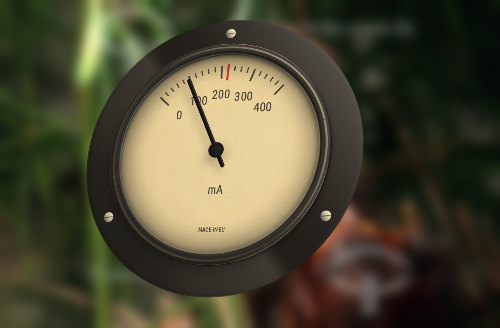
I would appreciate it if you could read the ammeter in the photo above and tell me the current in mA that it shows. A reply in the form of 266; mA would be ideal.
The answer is 100; mA
